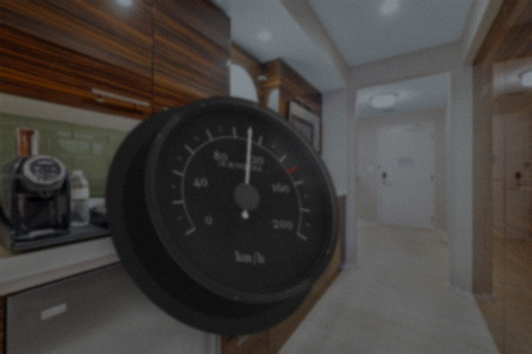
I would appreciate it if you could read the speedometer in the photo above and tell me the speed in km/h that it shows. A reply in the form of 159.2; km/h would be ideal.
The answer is 110; km/h
